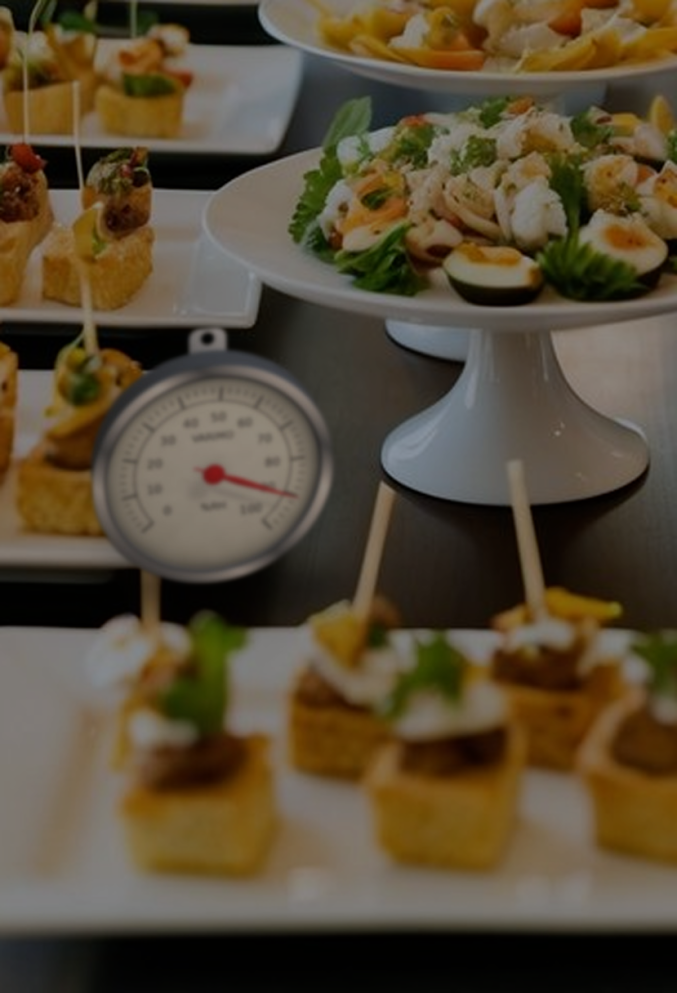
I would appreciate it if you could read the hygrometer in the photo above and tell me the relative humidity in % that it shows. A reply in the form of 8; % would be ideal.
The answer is 90; %
